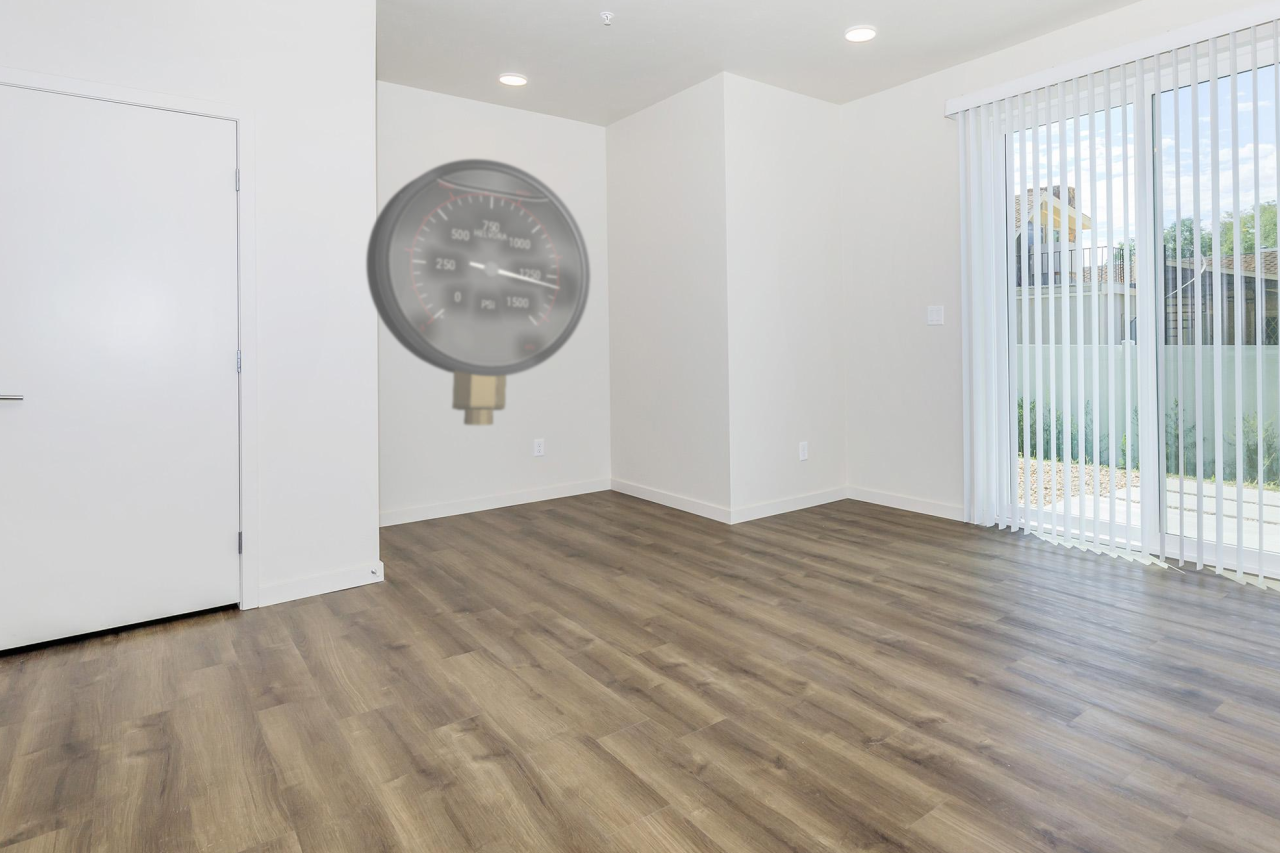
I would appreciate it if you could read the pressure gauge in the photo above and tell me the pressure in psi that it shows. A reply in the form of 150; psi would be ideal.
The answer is 1300; psi
